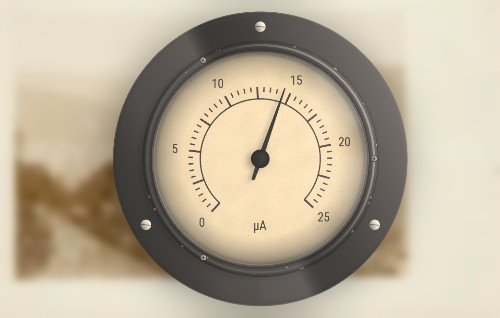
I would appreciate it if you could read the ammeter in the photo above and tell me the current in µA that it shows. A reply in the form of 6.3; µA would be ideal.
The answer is 14.5; µA
